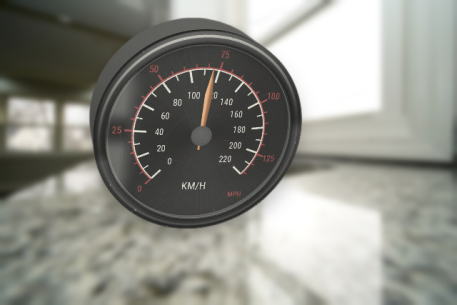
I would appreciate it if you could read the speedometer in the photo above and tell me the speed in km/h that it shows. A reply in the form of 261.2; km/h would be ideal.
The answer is 115; km/h
